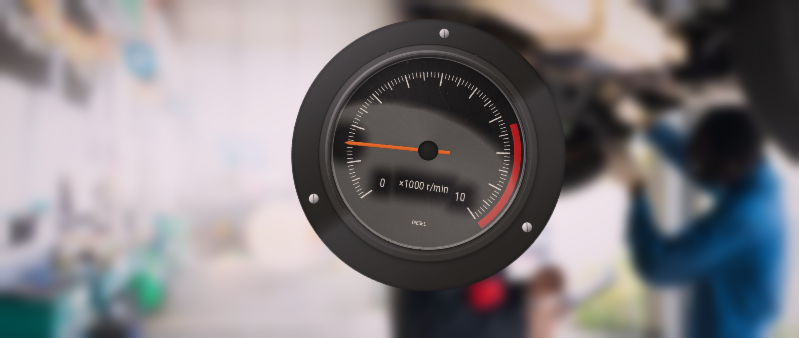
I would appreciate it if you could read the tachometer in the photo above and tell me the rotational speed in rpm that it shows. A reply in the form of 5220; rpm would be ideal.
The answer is 1500; rpm
